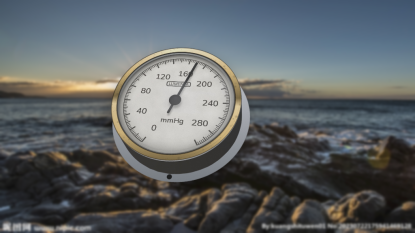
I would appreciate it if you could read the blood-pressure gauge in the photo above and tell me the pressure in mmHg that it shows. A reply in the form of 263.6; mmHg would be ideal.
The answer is 170; mmHg
